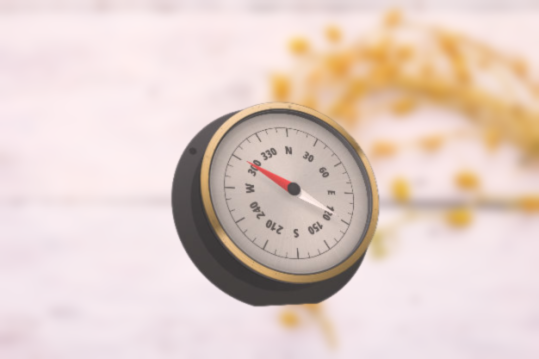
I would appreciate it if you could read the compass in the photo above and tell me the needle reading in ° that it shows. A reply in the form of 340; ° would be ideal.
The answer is 300; °
